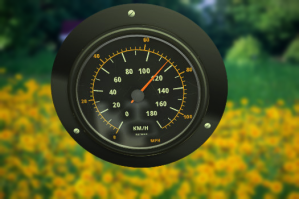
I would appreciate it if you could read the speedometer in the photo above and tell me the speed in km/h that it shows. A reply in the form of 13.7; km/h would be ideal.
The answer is 115; km/h
